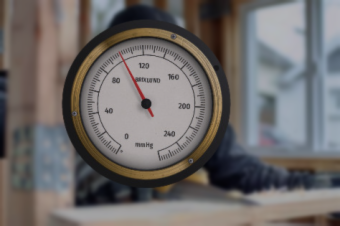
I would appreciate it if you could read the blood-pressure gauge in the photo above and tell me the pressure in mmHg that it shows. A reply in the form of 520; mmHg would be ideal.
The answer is 100; mmHg
